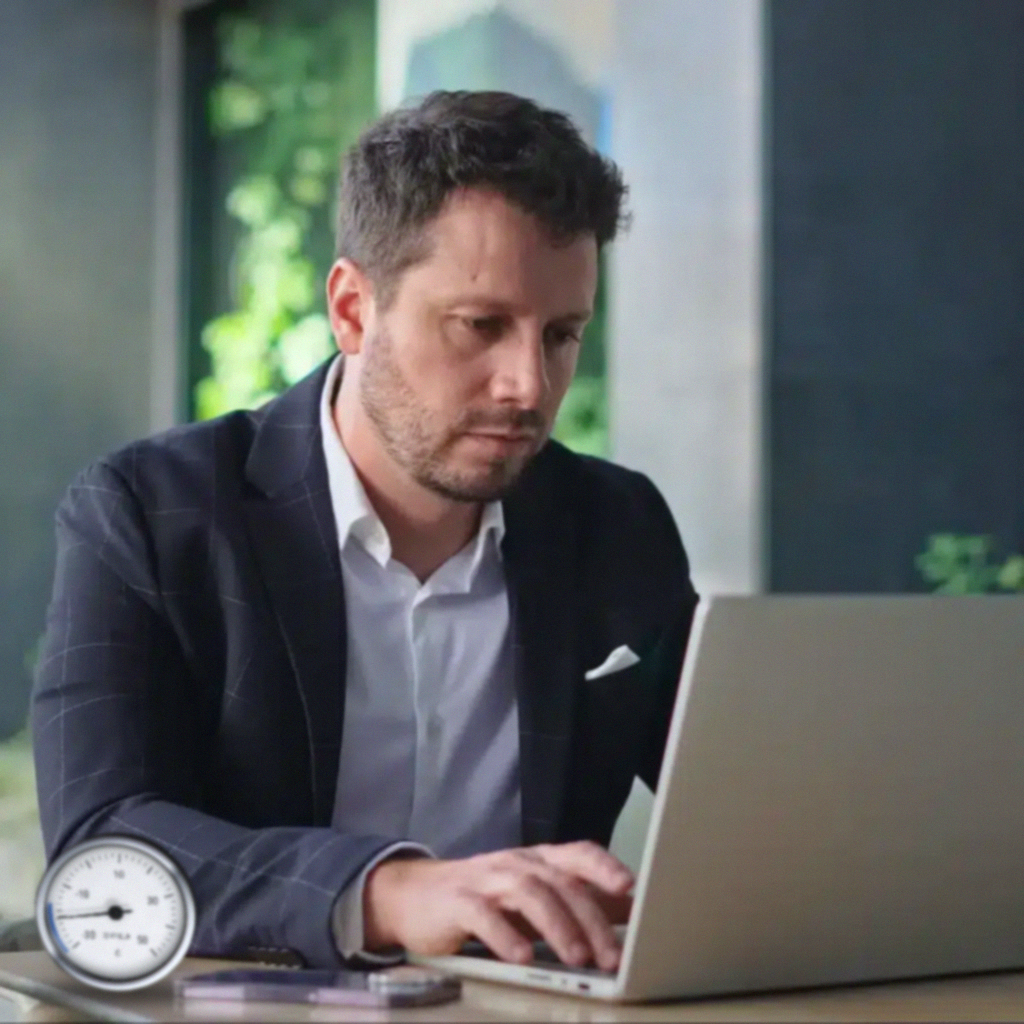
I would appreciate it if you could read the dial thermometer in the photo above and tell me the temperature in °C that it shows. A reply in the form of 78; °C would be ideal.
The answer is -20; °C
